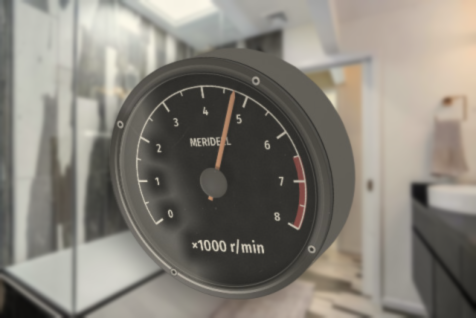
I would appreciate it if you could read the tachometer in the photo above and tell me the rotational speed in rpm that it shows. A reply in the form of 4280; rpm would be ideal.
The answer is 4750; rpm
